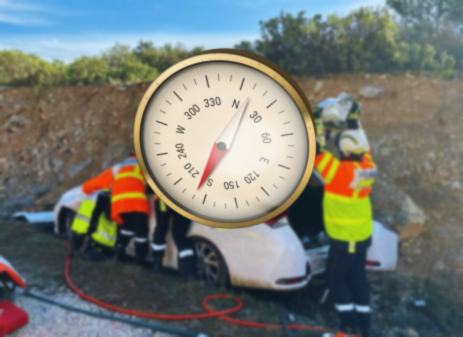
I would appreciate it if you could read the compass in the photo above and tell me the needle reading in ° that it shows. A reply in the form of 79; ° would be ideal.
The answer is 190; °
